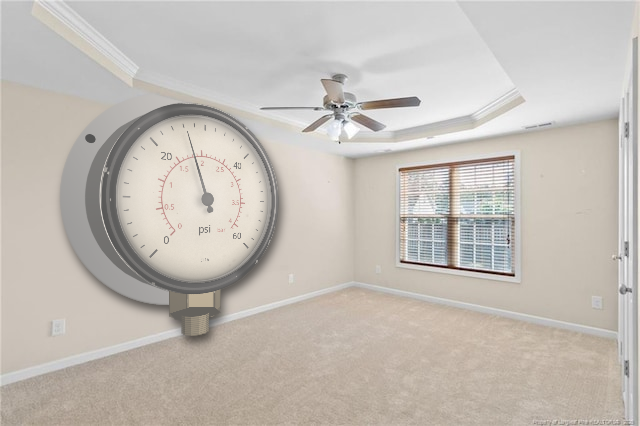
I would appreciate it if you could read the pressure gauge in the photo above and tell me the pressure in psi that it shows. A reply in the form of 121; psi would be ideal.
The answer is 26; psi
